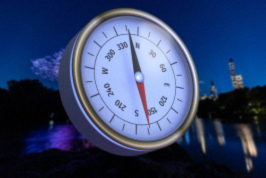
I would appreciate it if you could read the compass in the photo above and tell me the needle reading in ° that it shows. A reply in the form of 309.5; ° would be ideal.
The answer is 165; °
